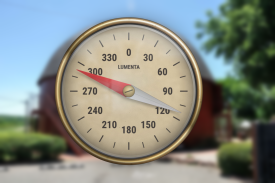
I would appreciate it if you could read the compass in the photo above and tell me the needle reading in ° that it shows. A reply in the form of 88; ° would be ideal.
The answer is 292.5; °
